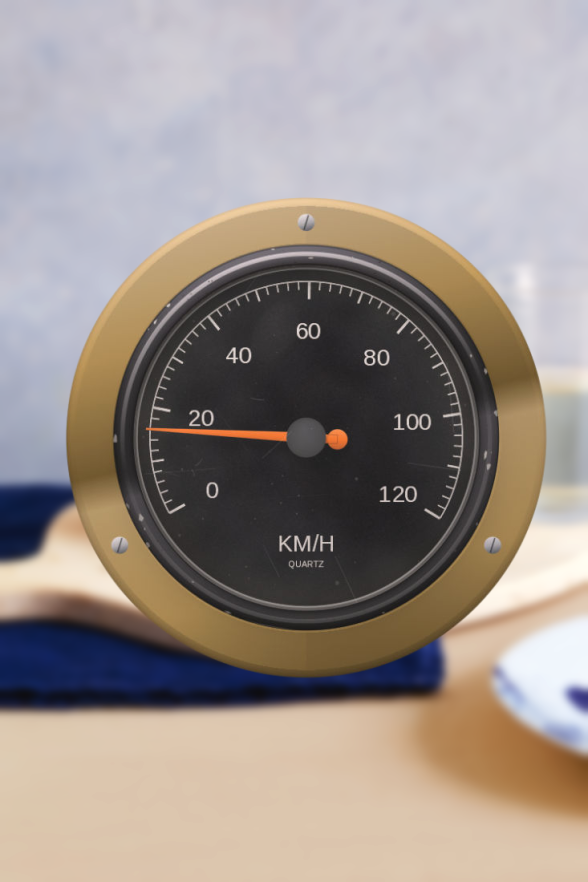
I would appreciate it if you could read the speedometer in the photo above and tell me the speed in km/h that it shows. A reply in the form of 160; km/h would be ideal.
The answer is 16; km/h
